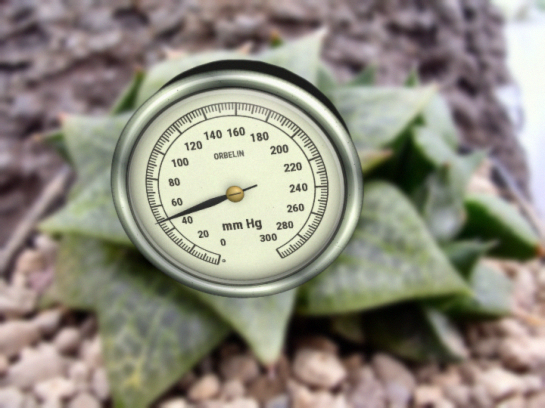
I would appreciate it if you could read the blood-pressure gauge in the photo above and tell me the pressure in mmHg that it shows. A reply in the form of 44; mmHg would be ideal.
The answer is 50; mmHg
